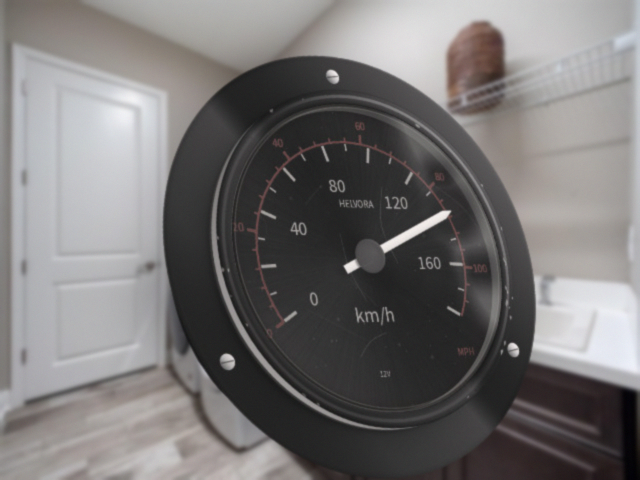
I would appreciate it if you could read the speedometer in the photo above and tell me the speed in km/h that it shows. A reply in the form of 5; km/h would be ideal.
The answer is 140; km/h
